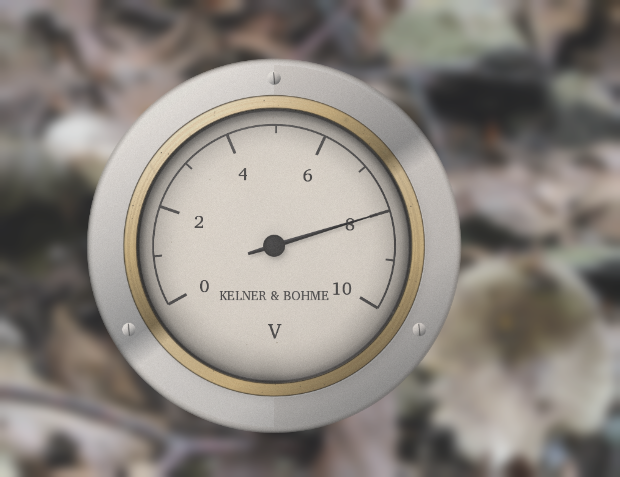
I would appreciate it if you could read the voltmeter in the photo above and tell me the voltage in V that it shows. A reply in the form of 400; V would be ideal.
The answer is 8; V
